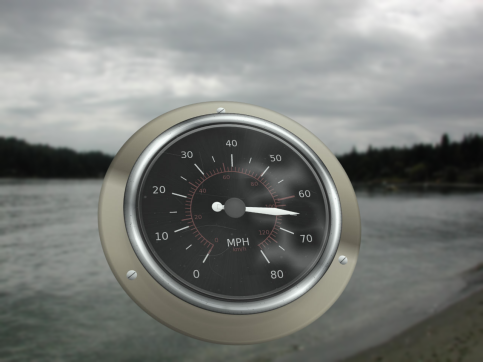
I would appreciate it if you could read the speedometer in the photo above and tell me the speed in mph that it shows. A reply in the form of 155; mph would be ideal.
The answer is 65; mph
